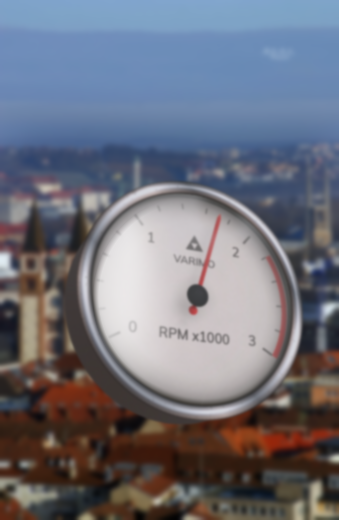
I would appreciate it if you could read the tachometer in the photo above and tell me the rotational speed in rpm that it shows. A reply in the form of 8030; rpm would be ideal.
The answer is 1700; rpm
